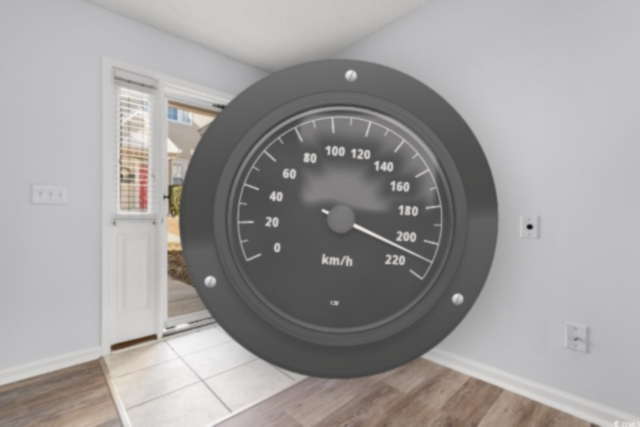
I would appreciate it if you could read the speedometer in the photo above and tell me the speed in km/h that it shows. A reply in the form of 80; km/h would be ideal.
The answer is 210; km/h
